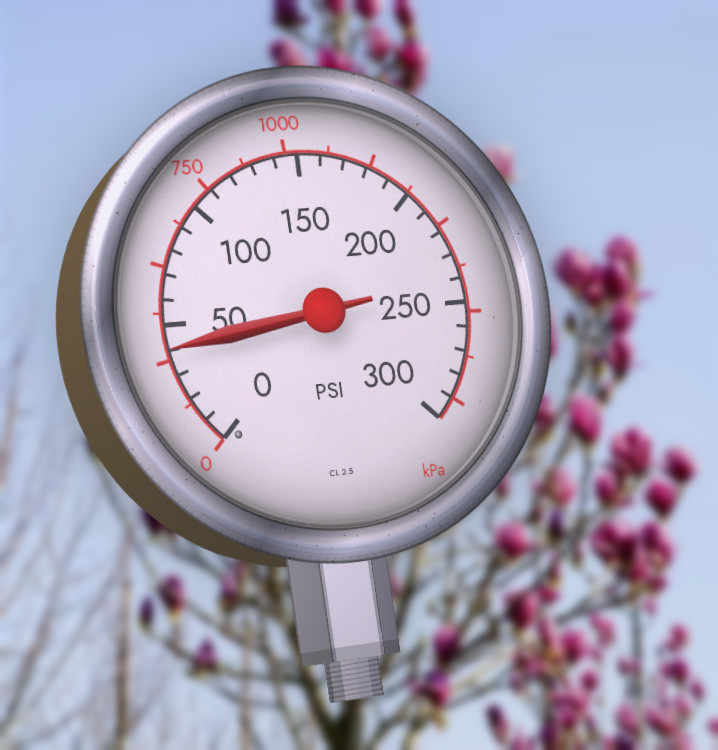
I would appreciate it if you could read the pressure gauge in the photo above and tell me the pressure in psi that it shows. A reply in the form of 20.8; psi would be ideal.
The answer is 40; psi
